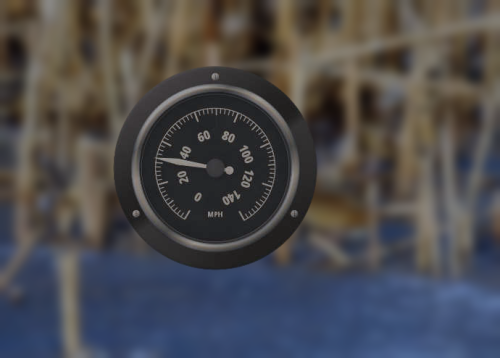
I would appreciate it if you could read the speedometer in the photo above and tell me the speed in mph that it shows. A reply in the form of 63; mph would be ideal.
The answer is 32; mph
